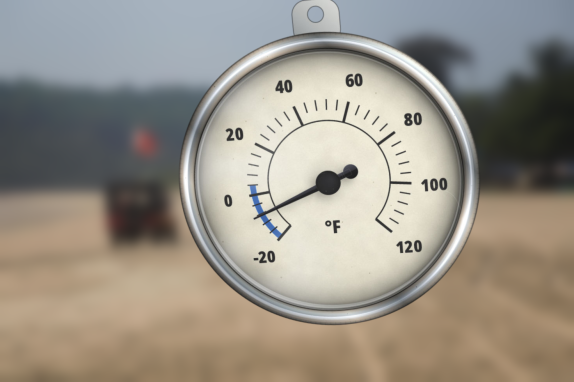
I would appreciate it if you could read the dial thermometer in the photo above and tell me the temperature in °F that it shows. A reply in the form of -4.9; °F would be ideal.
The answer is -8; °F
